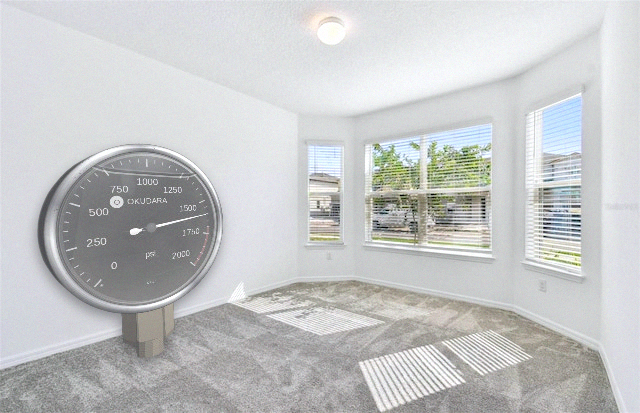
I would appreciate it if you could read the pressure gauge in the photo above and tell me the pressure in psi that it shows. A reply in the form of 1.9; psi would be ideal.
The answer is 1600; psi
